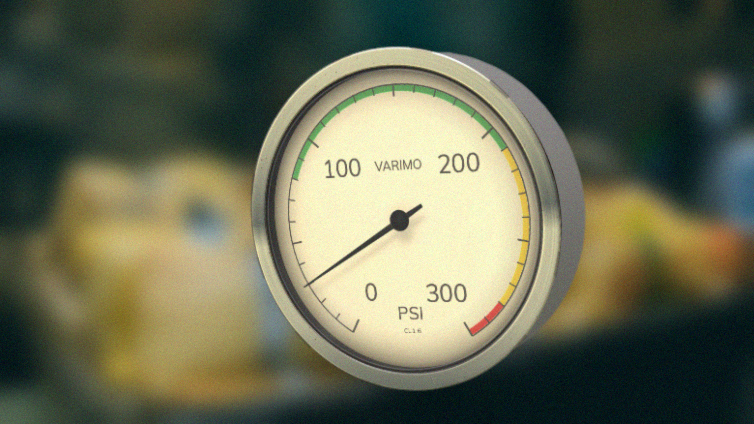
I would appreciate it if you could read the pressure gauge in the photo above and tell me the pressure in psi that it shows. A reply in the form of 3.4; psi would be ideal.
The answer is 30; psi
